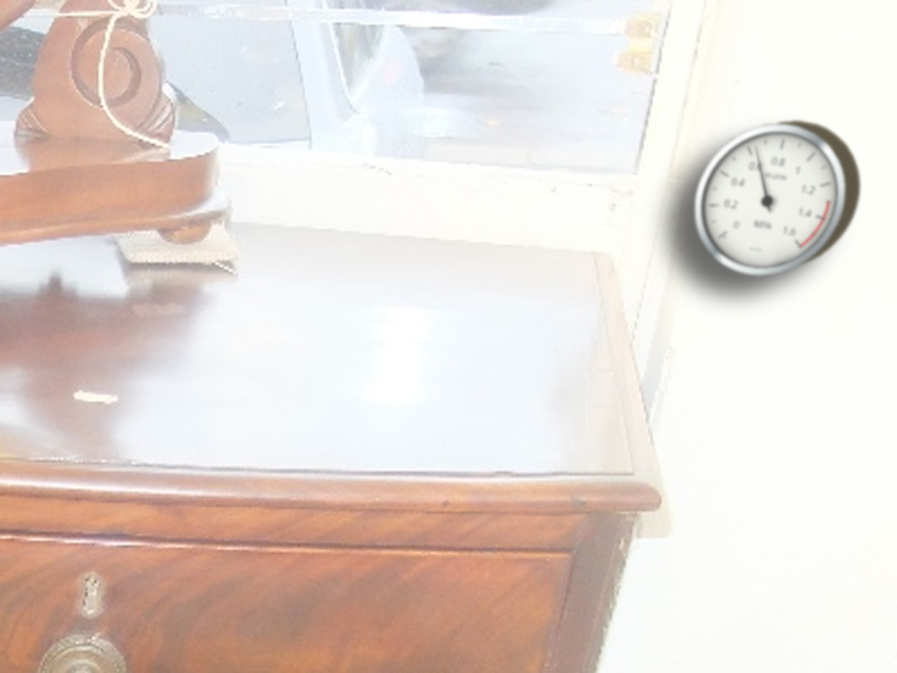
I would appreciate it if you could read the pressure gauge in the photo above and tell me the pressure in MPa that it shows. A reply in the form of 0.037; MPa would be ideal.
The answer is 0.65; MPa
